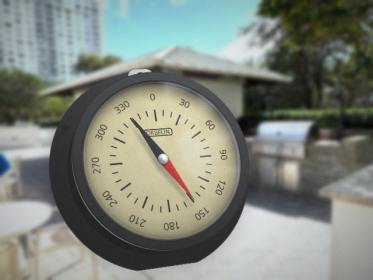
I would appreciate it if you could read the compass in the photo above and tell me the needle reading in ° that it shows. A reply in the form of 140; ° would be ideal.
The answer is 150; °
